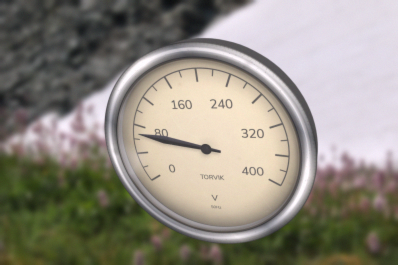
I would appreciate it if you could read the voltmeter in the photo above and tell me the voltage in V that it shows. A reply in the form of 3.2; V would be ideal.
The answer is 70; V
